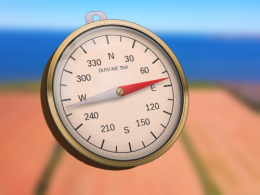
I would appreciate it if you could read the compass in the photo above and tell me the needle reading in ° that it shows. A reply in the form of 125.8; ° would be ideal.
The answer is 82.5; °
